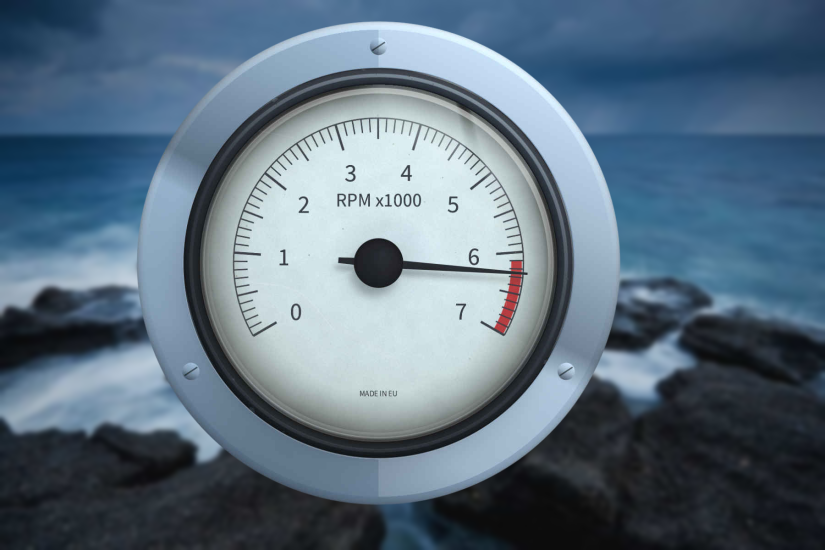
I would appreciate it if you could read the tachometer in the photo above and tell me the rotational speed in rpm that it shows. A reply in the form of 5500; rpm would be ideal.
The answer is 6250; rpm
